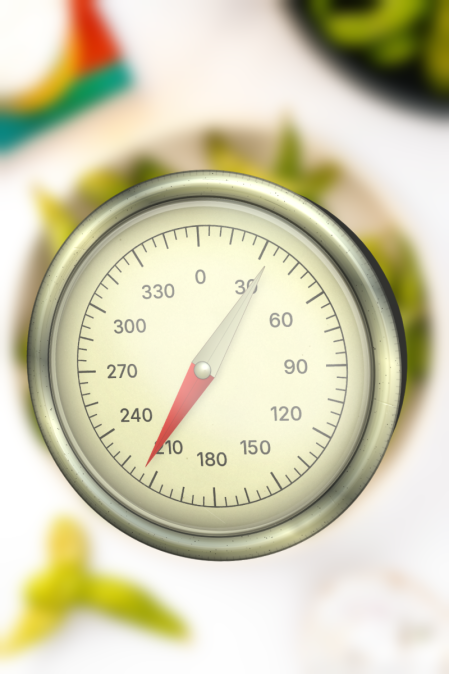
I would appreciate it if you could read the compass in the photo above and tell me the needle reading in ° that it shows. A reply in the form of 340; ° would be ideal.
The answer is 215; °
